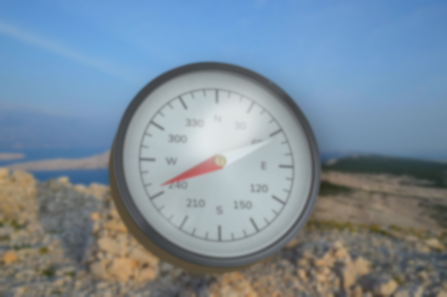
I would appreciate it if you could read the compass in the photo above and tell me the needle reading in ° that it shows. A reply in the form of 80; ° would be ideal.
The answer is 245; °
